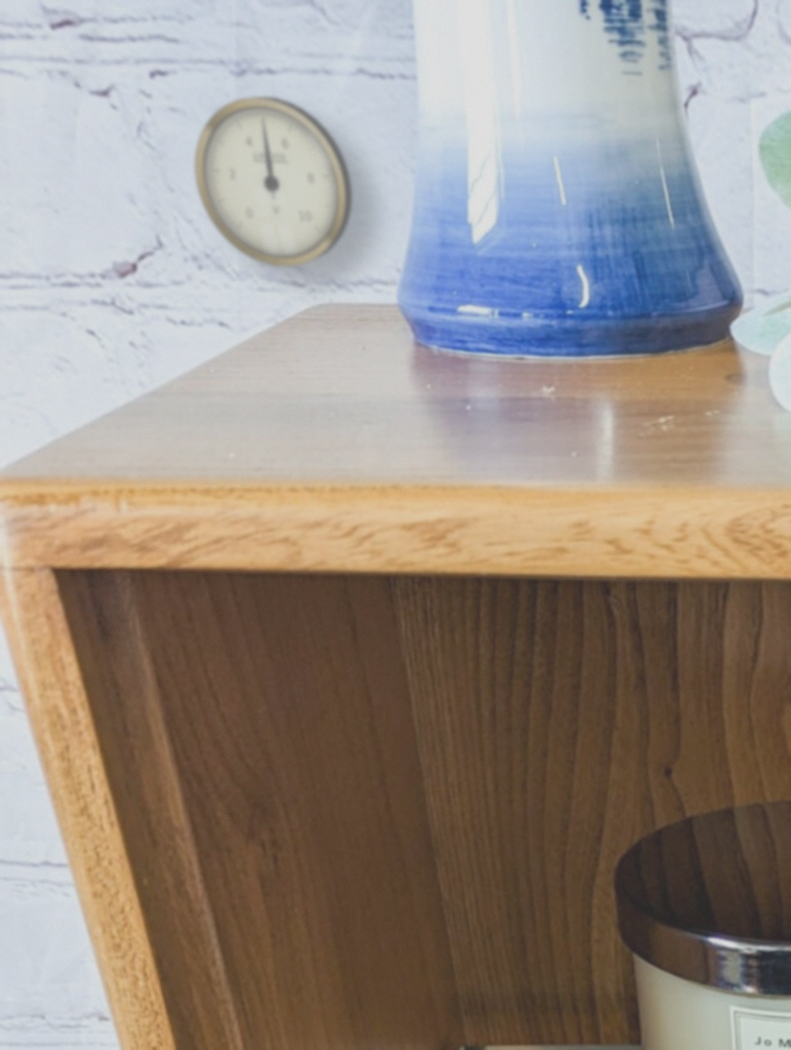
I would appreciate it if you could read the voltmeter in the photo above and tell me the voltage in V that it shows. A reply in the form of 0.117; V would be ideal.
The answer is 5; V
